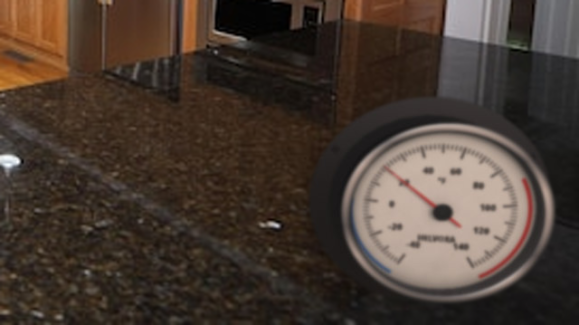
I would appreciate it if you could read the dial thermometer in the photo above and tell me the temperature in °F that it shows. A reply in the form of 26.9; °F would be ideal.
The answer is 20; °F
